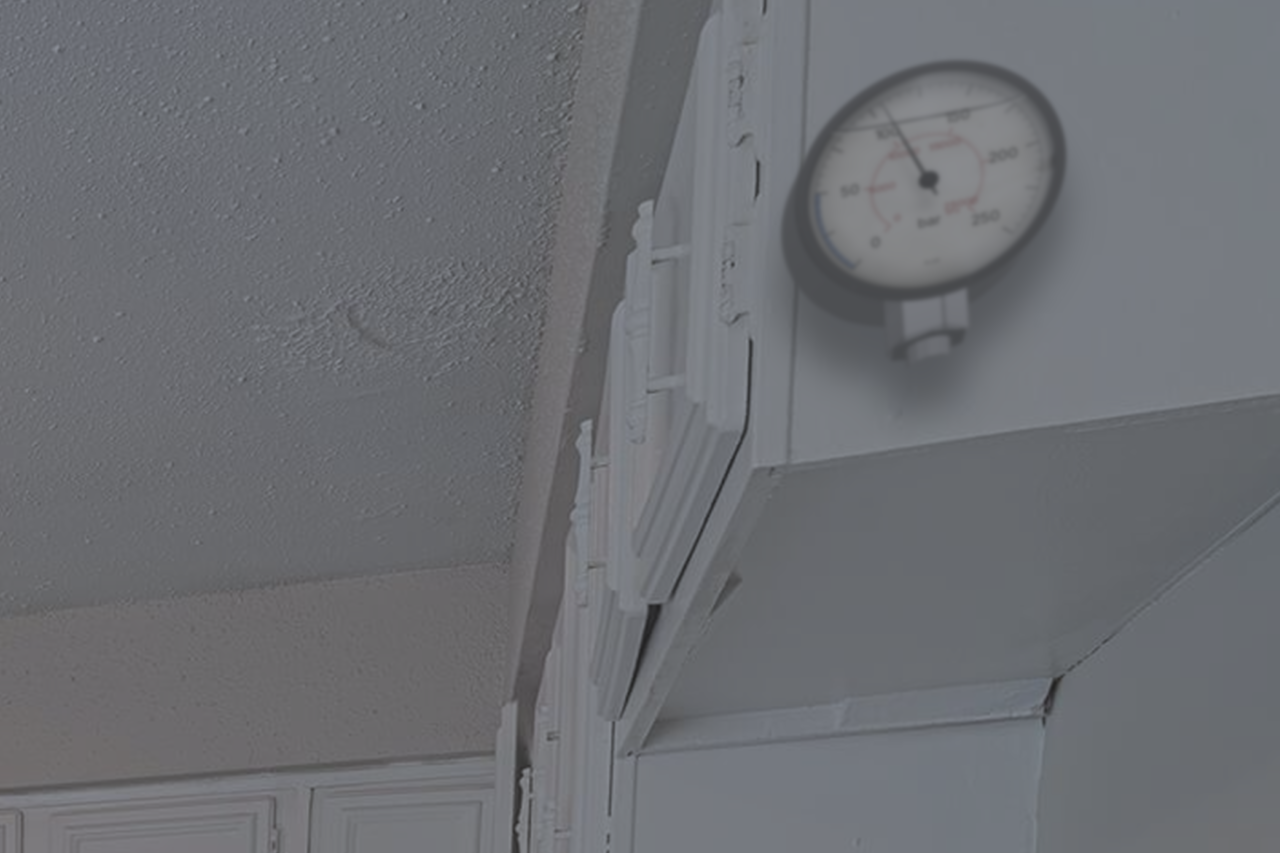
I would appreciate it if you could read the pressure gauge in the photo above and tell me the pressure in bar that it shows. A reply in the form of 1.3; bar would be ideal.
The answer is 105; bar
